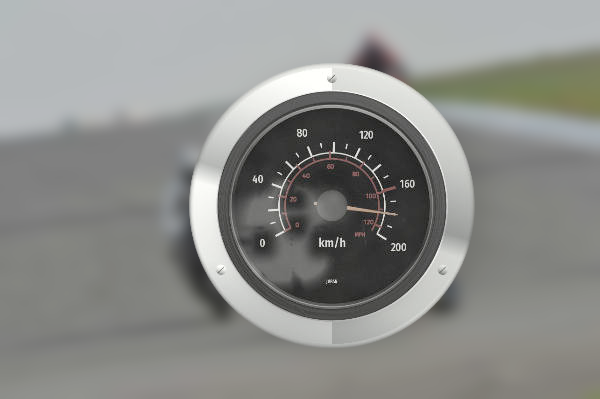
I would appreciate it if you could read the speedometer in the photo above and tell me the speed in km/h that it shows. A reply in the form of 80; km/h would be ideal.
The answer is 180; km/h
